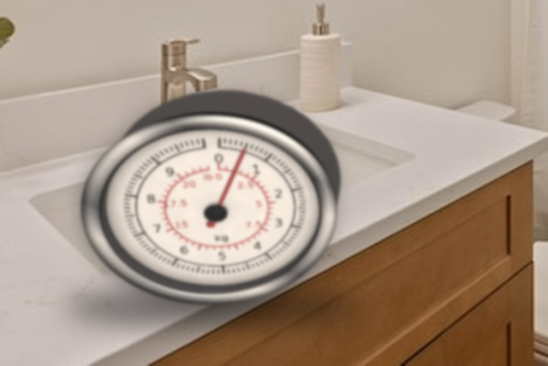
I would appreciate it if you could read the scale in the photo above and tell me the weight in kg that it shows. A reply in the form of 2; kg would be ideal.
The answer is 0.5; kg
